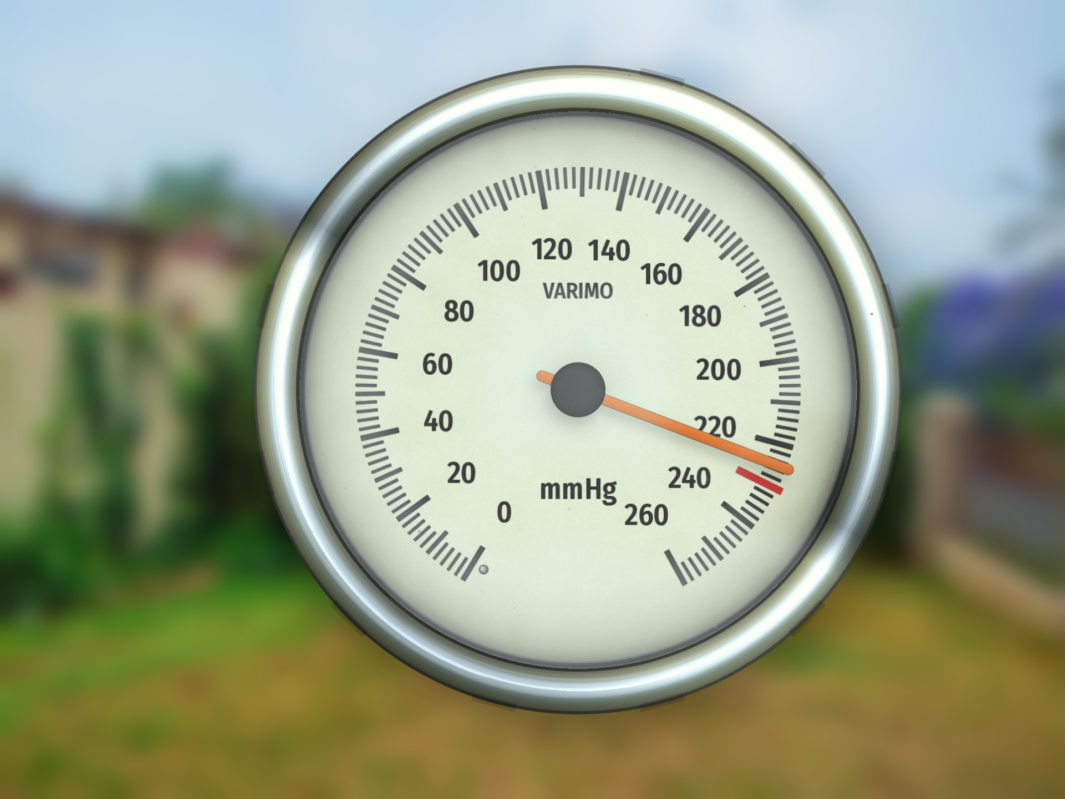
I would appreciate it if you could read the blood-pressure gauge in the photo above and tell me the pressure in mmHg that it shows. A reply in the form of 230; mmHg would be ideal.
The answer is 225; mmHg
